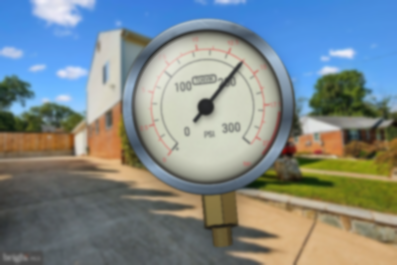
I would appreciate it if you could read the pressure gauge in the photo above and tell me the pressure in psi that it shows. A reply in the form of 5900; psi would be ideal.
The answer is 200; psi
